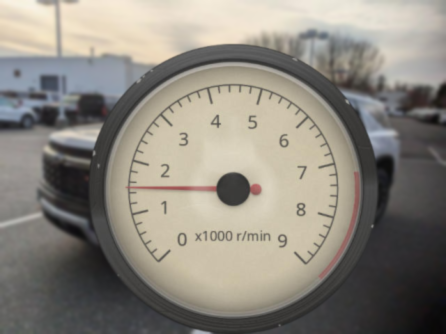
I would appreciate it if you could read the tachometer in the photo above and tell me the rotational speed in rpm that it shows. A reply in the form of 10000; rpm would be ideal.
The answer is 1500; rpm
